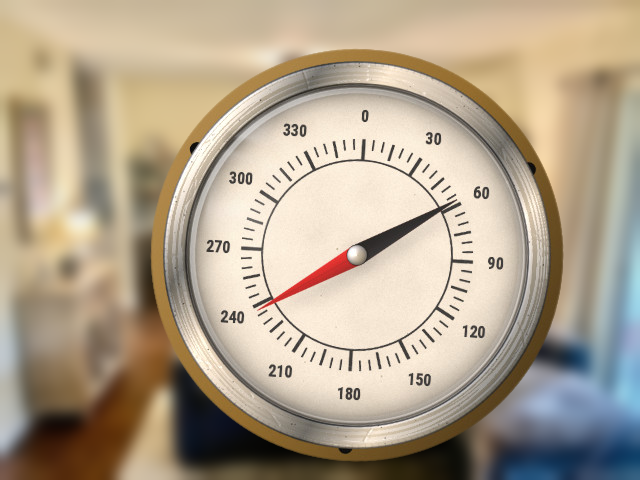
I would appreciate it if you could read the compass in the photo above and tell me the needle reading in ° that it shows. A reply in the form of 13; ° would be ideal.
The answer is 237.5; °
